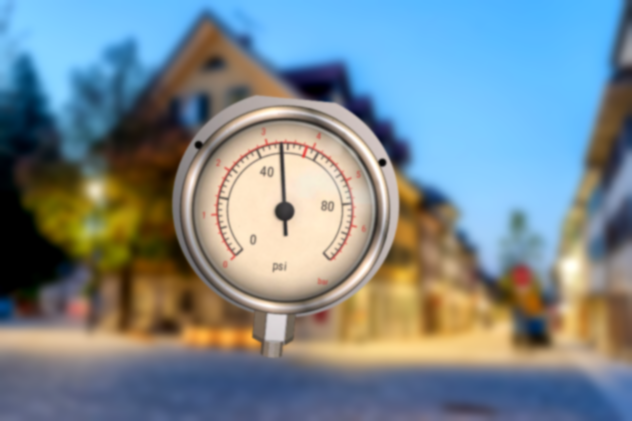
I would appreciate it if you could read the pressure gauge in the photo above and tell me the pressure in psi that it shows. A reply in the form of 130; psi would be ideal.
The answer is 48; psi
